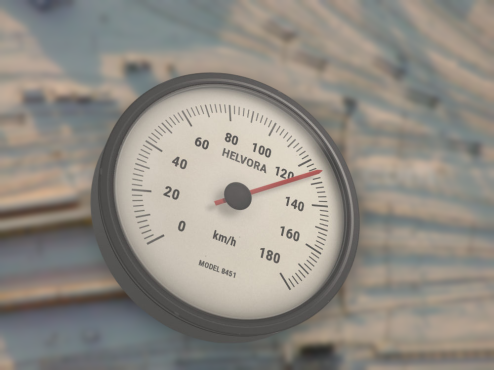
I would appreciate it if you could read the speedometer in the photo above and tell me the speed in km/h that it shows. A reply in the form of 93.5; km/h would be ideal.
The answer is 126; km/h
